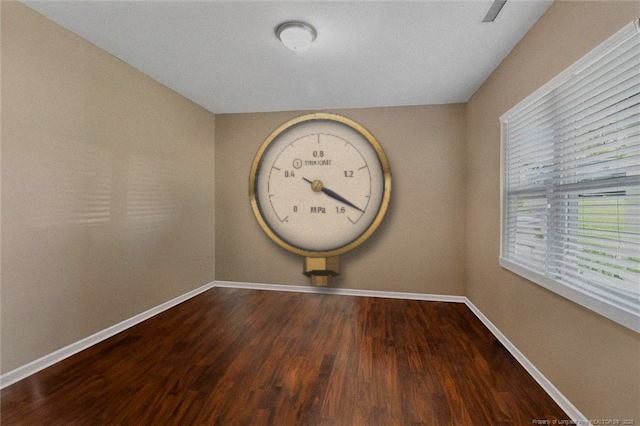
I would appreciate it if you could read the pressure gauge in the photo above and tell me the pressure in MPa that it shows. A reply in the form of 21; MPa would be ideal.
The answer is 1.5; MPa
